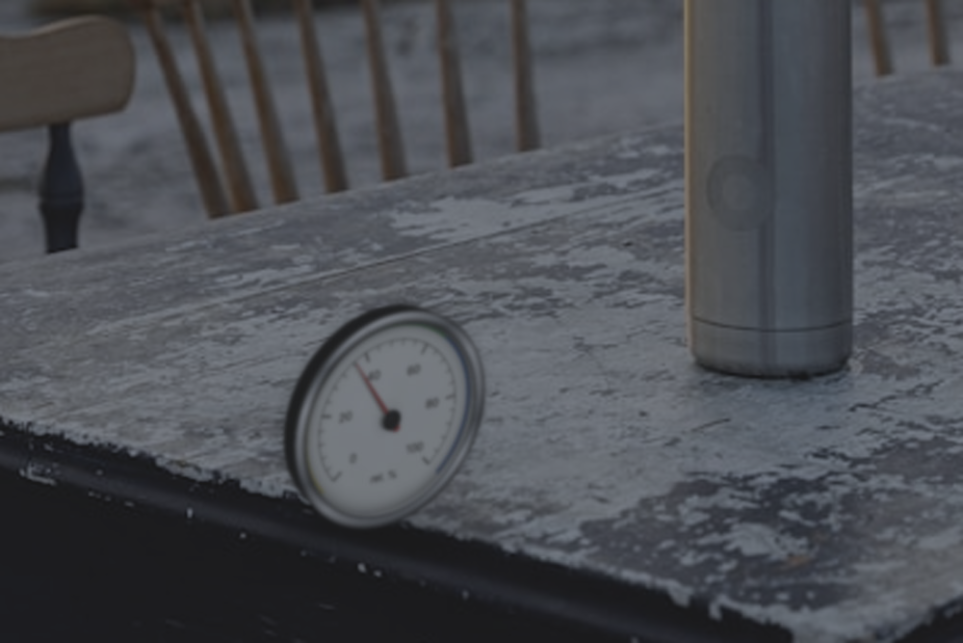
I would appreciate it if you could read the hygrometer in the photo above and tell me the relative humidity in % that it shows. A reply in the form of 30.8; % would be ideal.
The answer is 36; %
